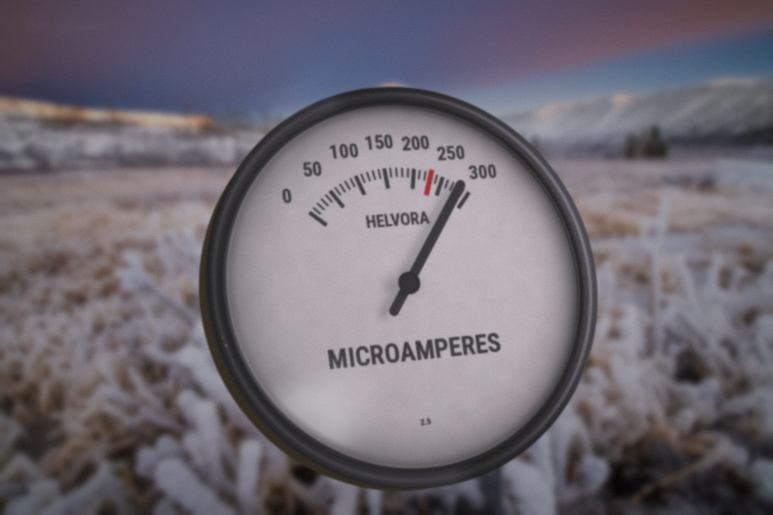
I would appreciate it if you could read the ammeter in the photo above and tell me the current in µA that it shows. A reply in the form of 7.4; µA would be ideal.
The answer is 280; µA
